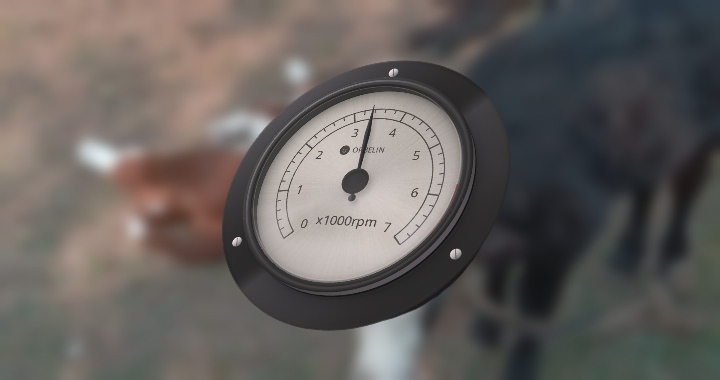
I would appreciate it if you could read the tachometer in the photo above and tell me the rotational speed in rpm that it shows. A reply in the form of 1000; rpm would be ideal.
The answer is 3400; rpm
